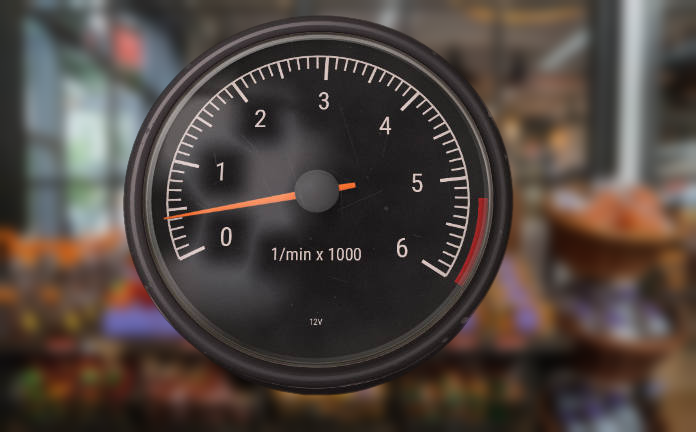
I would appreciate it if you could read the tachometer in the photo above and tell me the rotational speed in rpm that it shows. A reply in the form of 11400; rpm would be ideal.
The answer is 400; rpm
